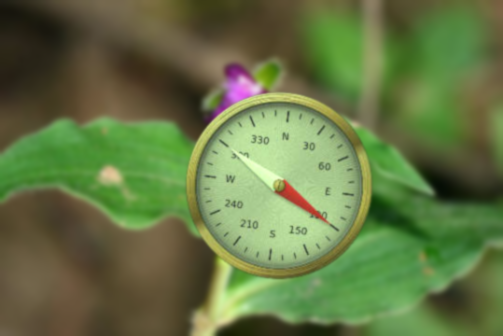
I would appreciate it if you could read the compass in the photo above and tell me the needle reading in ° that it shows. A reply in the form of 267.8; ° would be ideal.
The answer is 120; °
